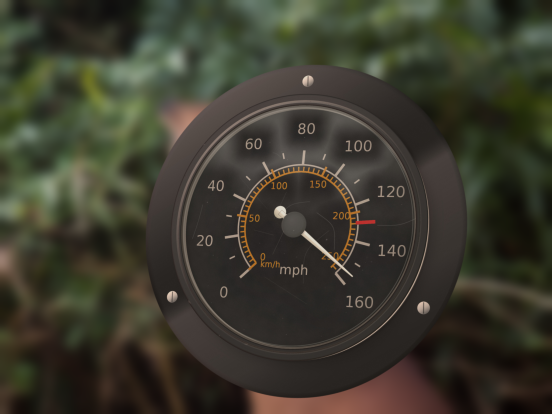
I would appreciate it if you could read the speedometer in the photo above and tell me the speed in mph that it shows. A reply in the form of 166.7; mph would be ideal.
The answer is 155; mph
